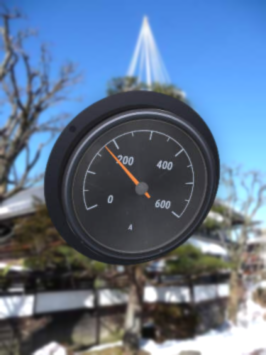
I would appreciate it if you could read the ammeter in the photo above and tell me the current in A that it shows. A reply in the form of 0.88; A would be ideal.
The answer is 175; A
